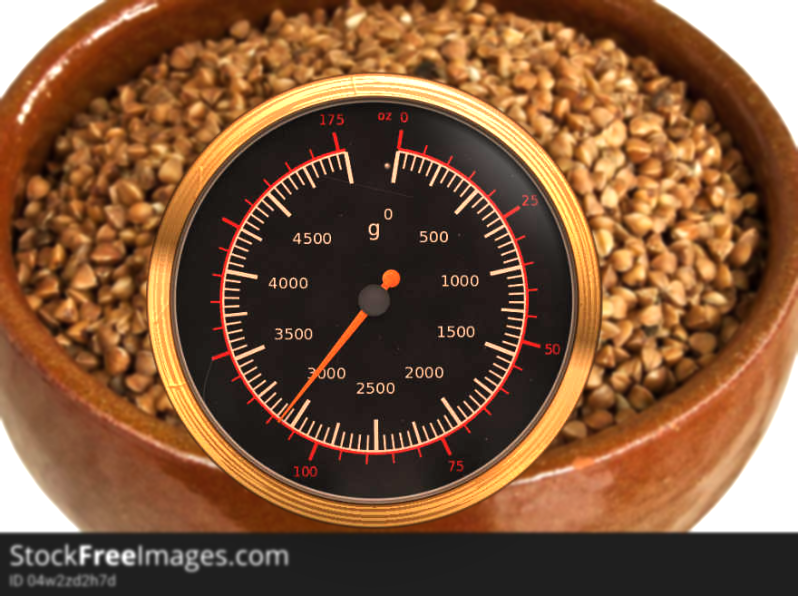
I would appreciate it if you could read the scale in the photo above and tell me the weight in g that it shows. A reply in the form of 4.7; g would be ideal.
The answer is 3075; g
